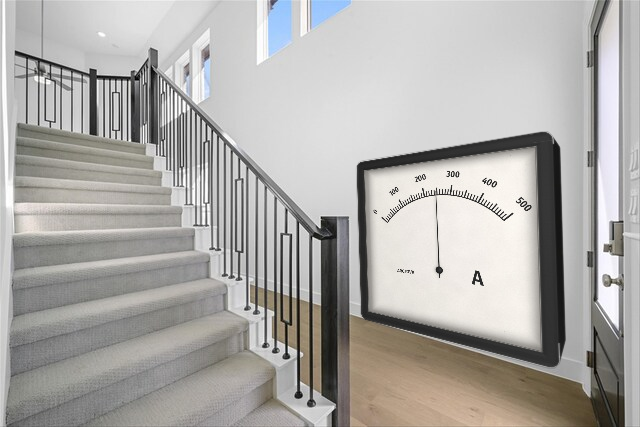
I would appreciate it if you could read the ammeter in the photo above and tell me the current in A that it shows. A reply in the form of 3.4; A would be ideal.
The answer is 250; A
